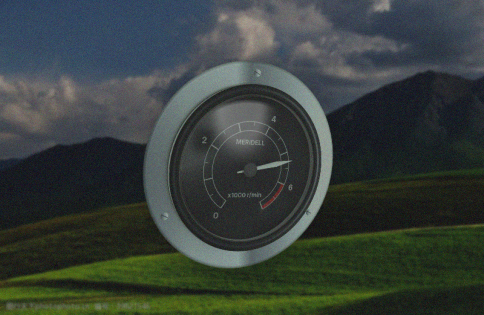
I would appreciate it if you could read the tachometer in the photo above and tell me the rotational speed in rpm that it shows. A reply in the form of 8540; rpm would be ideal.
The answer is 5250; rpm
